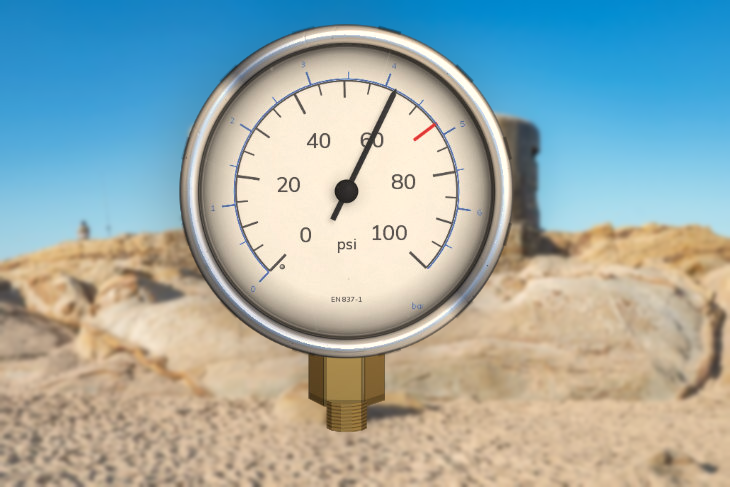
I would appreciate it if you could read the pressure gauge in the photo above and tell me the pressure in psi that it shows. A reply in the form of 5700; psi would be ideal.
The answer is 60; psi
